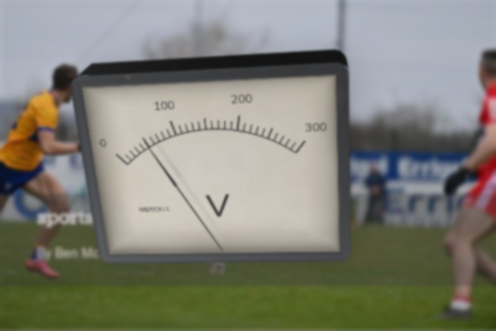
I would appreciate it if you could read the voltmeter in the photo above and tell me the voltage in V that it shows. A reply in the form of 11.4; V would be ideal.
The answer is 50; V
